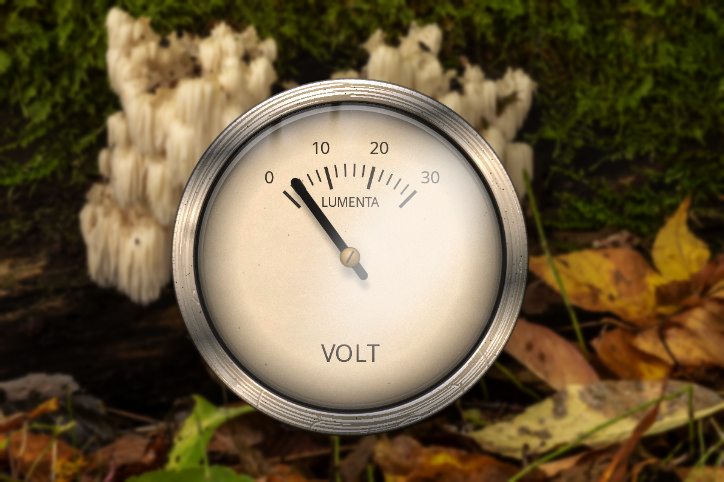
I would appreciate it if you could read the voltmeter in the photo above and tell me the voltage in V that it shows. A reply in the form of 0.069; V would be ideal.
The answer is 3; V
